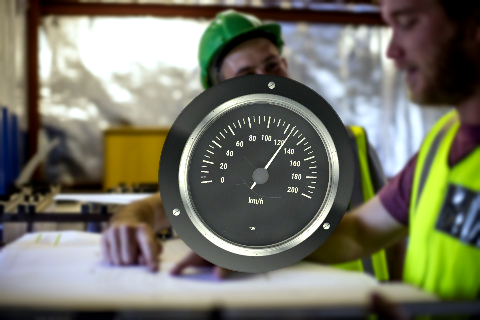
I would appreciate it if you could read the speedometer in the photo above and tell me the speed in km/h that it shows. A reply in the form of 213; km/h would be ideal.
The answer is 125; km/h
